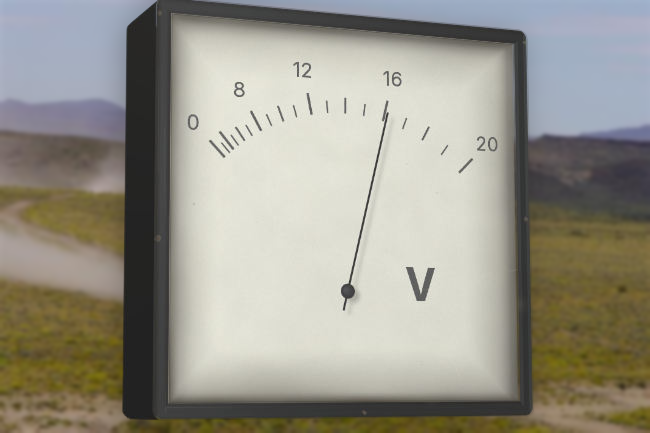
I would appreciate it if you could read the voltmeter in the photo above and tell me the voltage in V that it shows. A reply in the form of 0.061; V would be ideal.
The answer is 16; V
